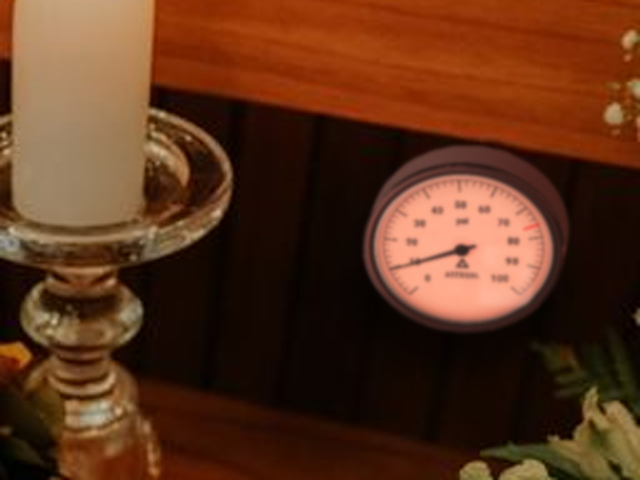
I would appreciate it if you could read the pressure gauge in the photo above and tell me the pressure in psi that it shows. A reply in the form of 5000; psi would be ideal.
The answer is 10; psi
